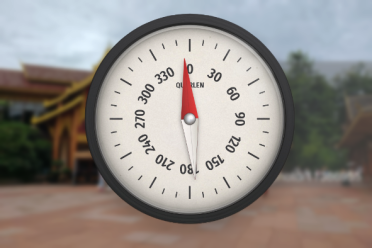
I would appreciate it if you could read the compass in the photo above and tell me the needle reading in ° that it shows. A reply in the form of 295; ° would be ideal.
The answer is 355; °
